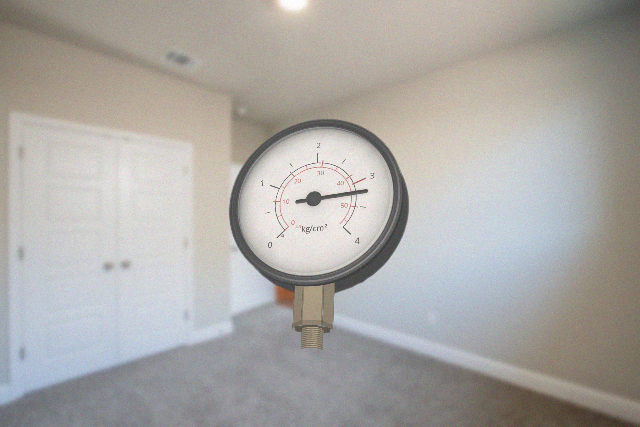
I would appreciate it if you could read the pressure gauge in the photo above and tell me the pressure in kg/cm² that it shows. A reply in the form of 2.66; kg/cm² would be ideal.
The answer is 3.25; kg/cm²
